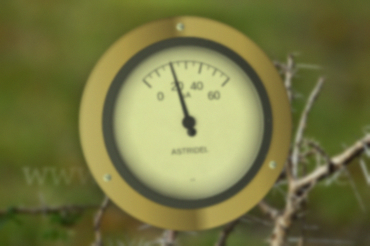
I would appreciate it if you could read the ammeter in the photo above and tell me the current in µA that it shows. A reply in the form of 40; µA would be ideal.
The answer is 20; µA
